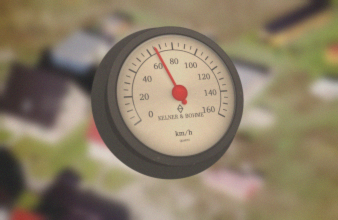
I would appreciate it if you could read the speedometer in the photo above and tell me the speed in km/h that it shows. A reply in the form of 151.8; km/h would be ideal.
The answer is 65; km/h
